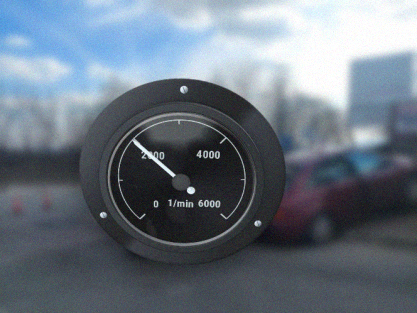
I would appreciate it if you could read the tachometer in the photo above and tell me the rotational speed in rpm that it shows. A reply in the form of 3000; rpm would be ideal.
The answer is 2000; rpm
